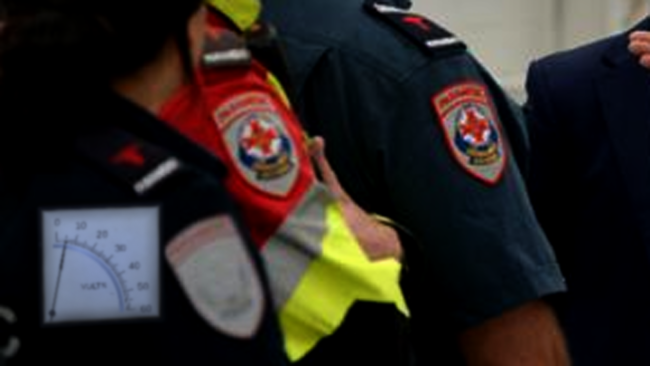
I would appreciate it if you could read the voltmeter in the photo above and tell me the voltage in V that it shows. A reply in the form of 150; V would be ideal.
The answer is 5; V
